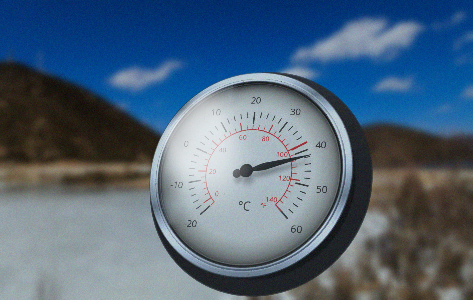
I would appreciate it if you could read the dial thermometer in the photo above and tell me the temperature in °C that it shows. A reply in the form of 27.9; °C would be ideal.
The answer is 42; °C
